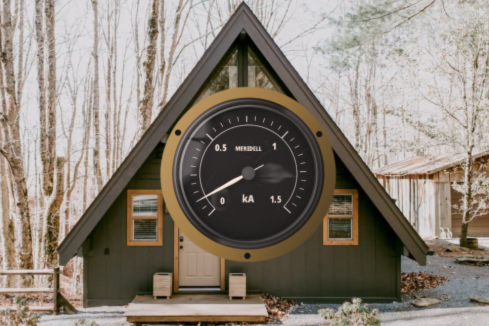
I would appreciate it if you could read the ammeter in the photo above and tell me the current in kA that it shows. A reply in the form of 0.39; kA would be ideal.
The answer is 0.1; kA
